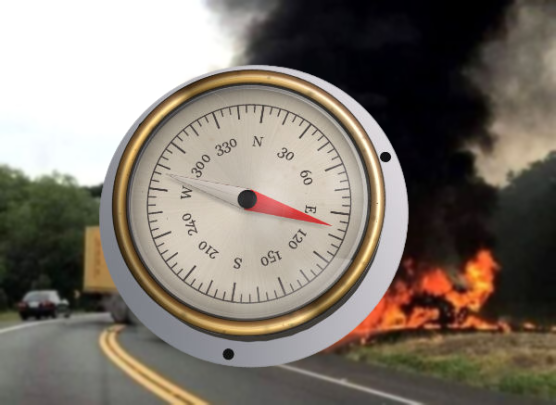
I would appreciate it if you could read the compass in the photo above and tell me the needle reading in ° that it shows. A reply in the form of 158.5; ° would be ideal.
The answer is 100; °
